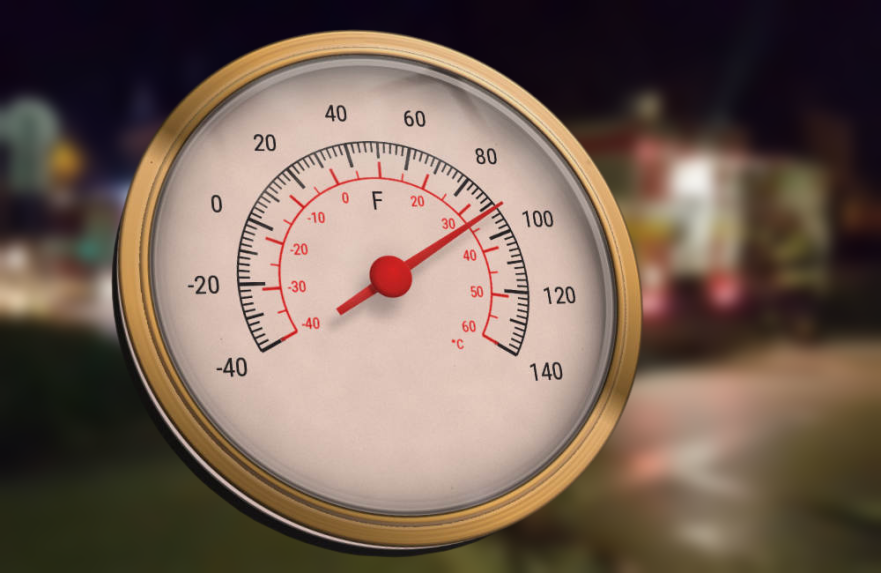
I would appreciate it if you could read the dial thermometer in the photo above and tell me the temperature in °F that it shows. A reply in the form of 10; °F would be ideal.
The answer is 92; °F
